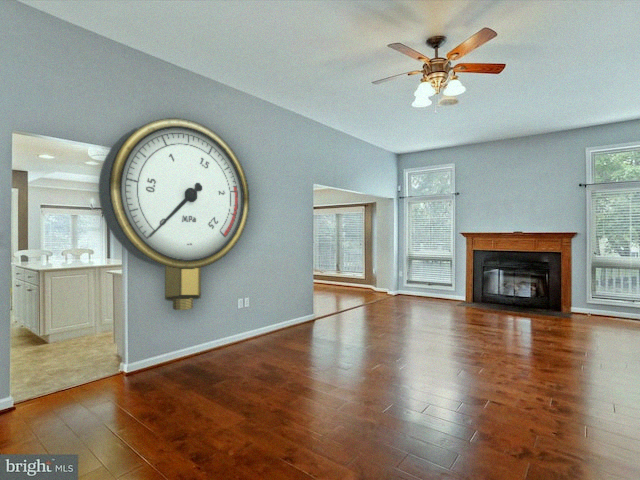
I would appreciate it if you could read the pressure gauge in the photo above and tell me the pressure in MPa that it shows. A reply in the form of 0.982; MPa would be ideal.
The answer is 0; MPa
